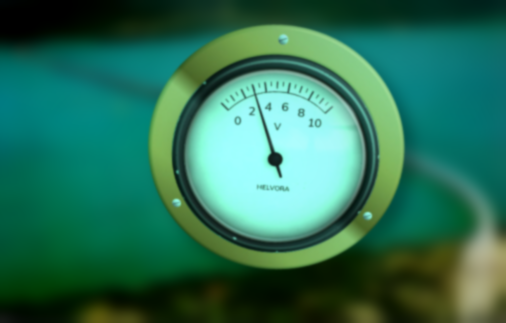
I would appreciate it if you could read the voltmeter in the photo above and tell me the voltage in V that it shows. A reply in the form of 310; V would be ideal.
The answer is 3; V
